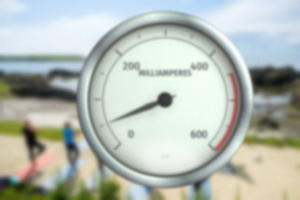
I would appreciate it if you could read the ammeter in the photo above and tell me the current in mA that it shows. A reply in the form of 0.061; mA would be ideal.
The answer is 50; mA
